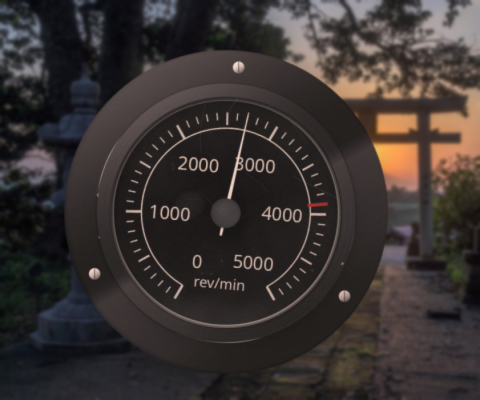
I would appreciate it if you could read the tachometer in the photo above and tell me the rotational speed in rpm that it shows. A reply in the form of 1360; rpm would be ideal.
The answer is 2700; rpm
